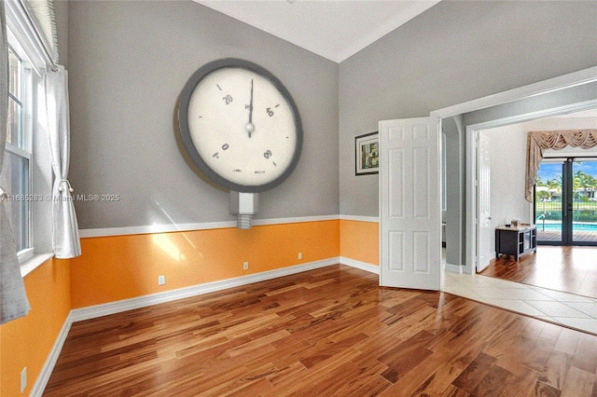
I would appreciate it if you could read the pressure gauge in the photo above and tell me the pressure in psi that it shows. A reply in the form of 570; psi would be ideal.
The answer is 30; psi
